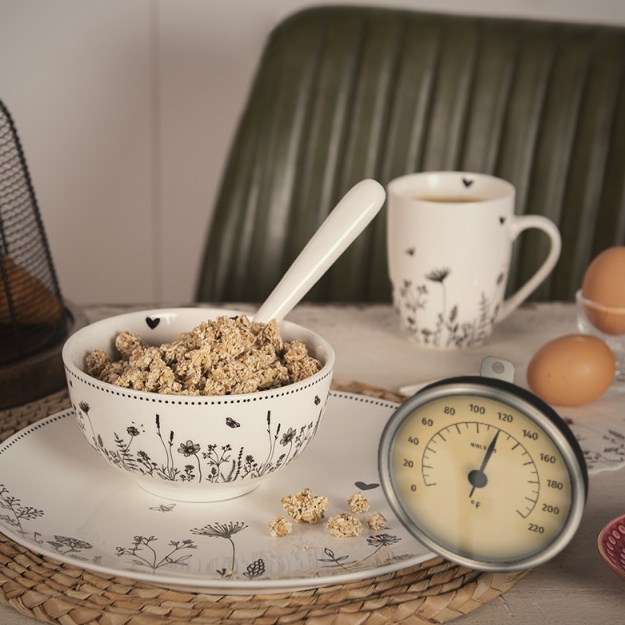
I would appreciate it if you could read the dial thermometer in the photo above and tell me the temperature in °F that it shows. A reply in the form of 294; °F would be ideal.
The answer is 120; °F
